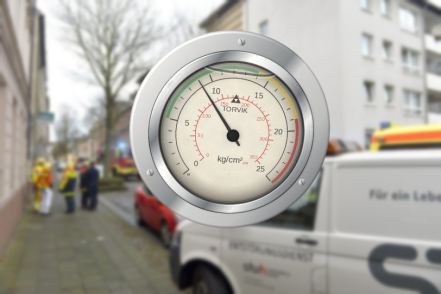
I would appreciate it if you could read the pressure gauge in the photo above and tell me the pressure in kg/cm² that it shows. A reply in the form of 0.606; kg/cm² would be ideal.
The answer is 9; kg/cm²
